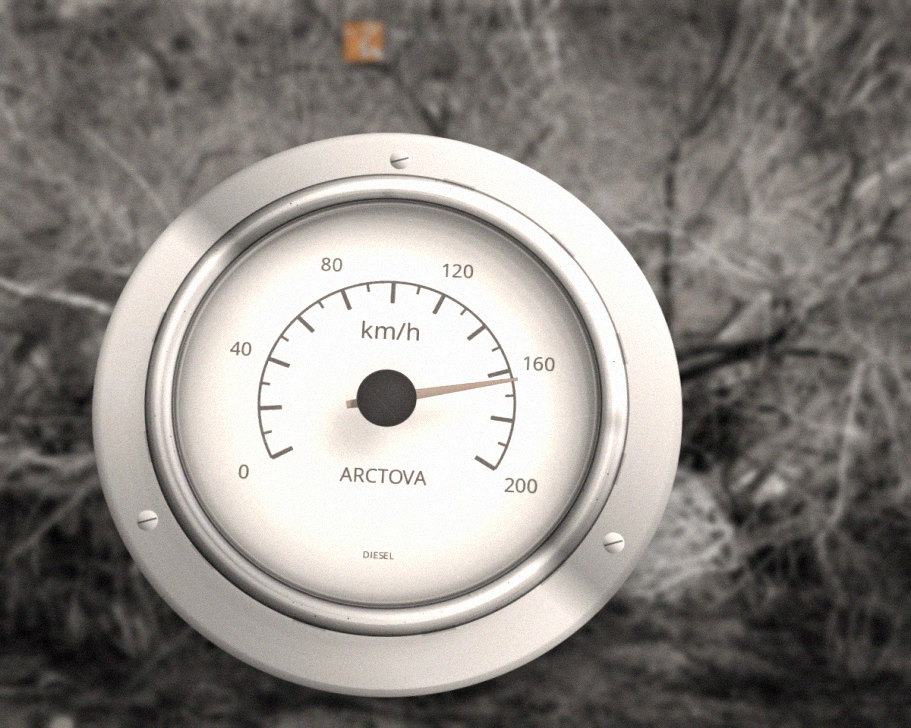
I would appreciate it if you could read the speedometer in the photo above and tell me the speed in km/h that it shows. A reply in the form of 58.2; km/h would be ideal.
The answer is 165; km/h
